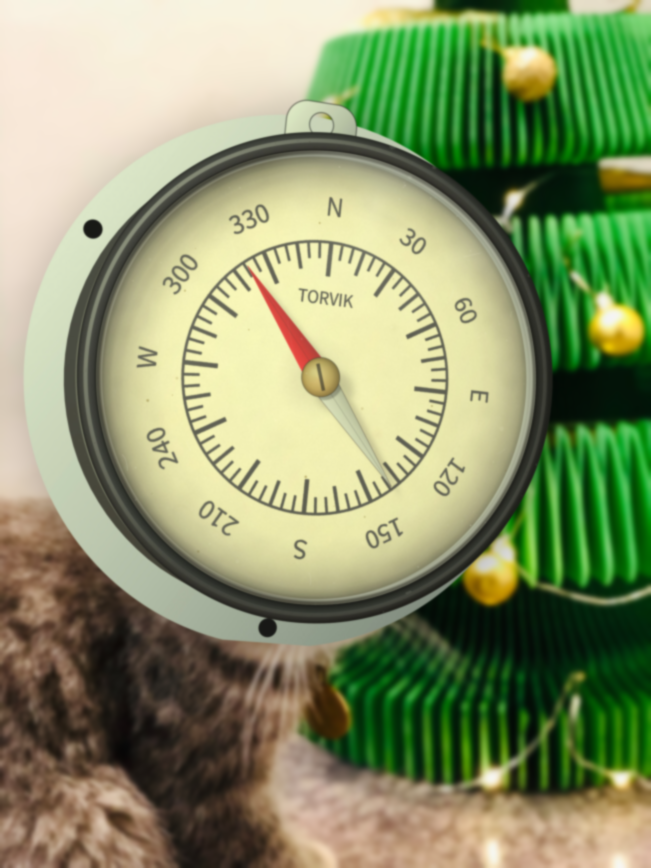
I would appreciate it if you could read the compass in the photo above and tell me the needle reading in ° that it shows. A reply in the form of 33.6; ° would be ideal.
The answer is 320; °
